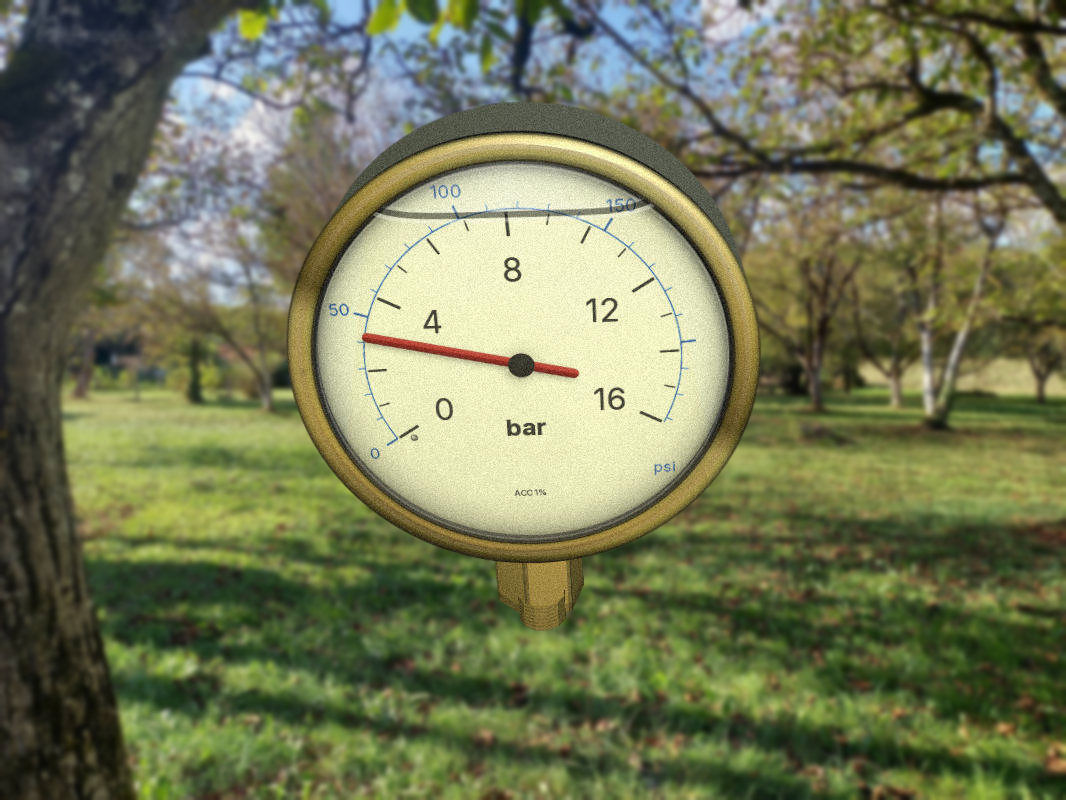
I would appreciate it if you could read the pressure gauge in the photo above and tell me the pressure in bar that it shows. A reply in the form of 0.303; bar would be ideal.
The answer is 3; bar
